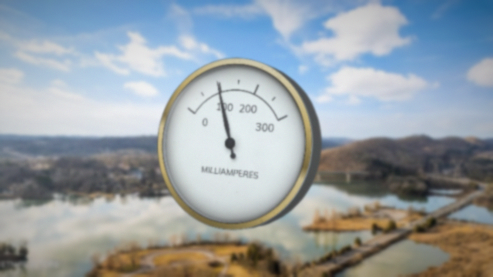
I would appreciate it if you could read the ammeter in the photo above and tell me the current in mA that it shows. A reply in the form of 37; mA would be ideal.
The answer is 100; mA
